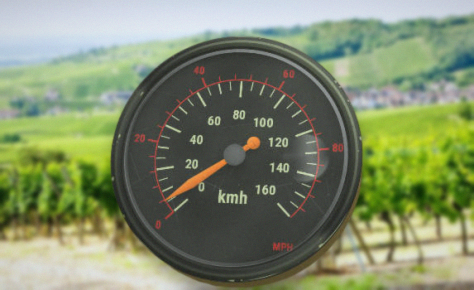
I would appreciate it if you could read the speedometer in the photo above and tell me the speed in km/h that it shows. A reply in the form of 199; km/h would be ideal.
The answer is 5; km/h
